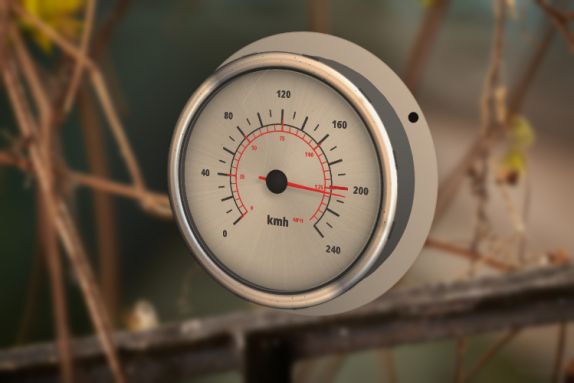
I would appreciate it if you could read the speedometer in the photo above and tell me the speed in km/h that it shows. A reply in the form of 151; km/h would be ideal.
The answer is 205; km/h
